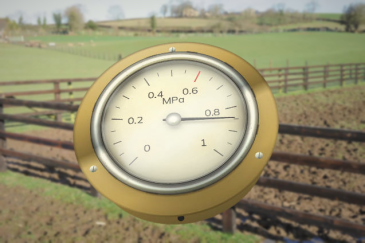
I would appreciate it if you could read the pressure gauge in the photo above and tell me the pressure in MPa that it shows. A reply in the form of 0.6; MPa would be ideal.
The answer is 0.85; MPa
